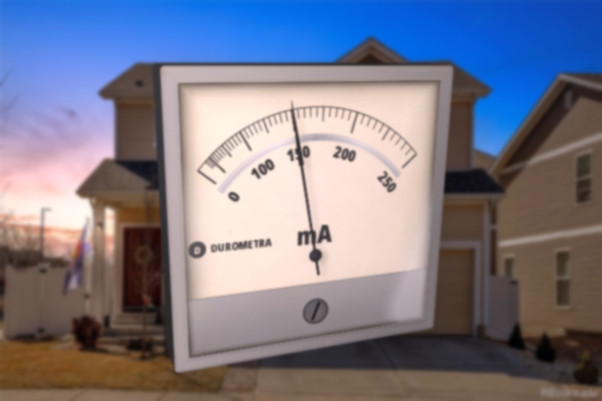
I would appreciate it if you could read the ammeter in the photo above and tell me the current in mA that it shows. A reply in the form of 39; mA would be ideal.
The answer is 150; mA
